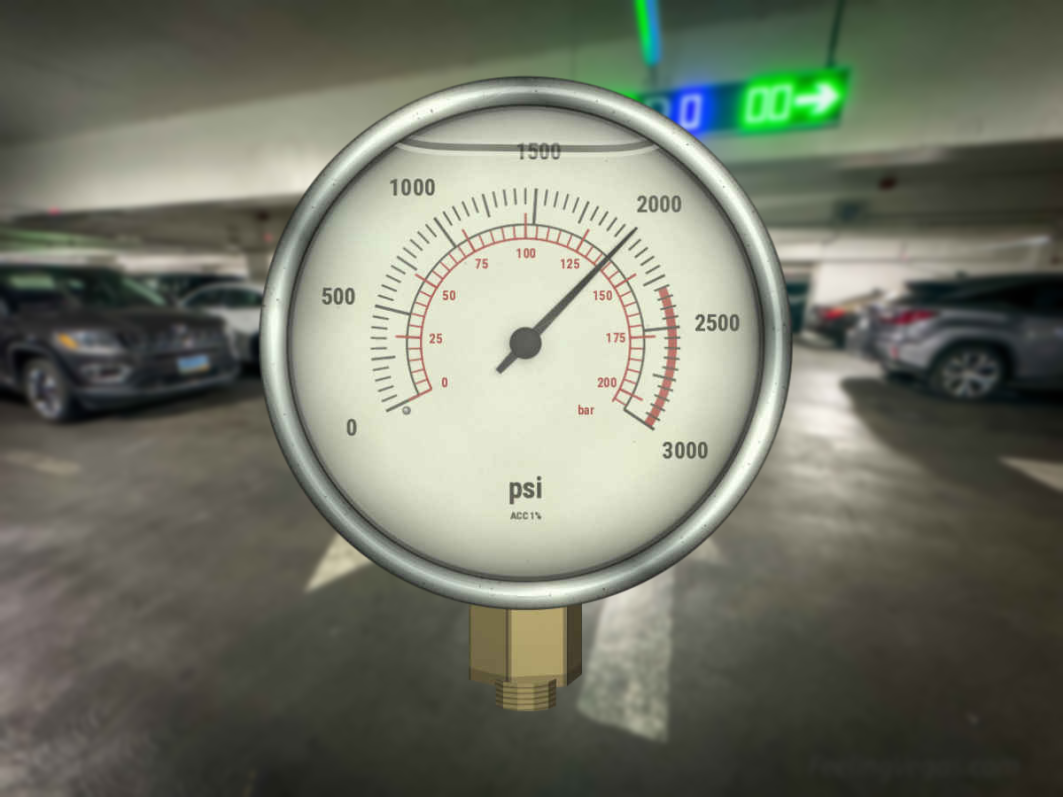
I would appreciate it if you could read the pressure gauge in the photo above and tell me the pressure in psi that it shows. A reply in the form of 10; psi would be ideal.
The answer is 2000; psi
